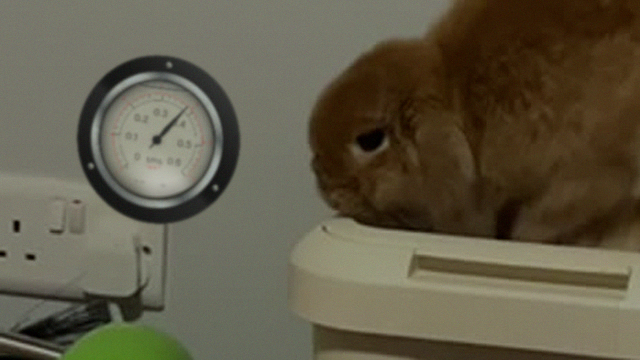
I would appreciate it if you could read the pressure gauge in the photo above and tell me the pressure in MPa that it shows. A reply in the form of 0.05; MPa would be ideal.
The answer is 0.38; MPa
